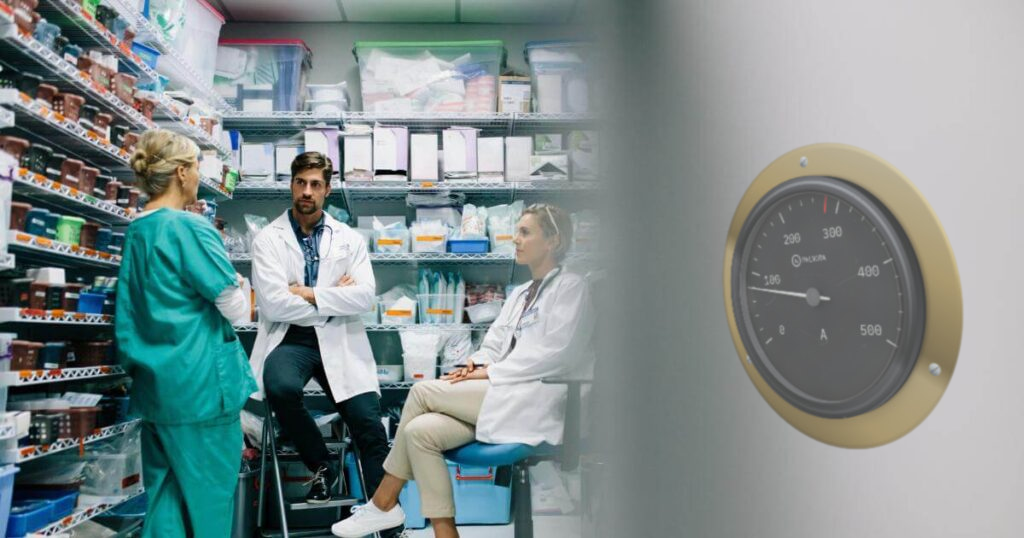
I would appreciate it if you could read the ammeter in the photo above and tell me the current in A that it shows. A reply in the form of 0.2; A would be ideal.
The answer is 80; A
